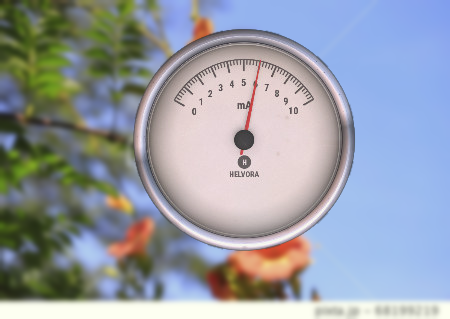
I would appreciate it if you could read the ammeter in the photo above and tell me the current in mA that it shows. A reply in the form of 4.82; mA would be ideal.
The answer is 6; mA
